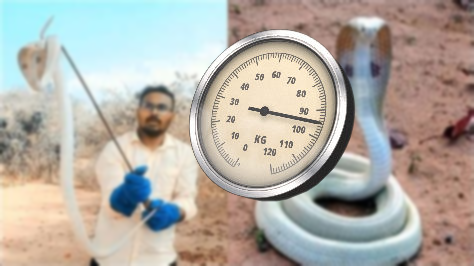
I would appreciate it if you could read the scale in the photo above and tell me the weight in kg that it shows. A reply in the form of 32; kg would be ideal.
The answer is 95; kg
